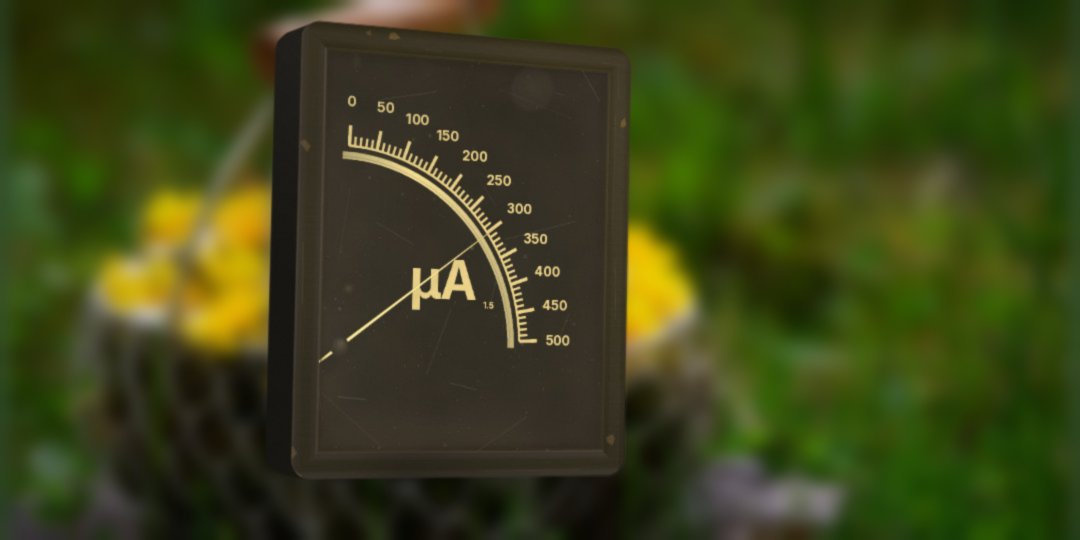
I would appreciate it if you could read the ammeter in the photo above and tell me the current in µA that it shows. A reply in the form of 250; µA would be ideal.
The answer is 300; µA
